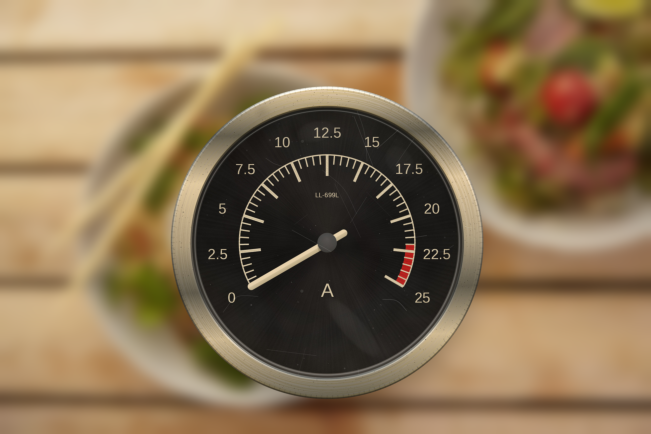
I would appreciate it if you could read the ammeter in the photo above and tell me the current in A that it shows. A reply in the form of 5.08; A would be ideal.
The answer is 0; A
